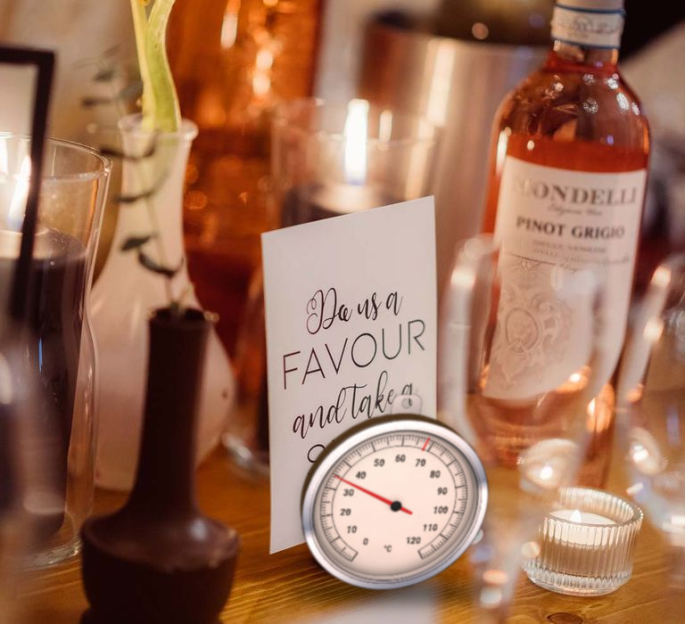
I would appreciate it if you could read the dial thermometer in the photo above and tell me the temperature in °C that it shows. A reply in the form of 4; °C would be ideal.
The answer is 35; °C
